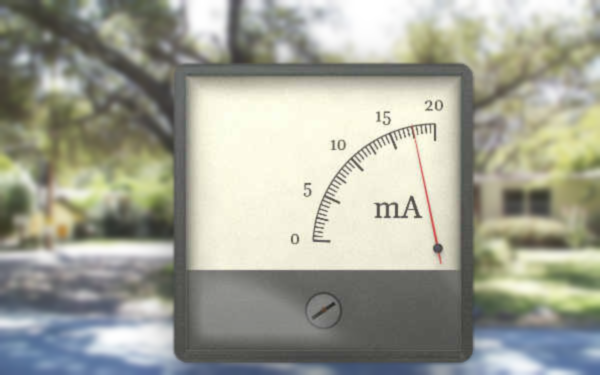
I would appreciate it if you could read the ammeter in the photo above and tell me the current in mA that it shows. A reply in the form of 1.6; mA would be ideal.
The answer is 17.5; mA
